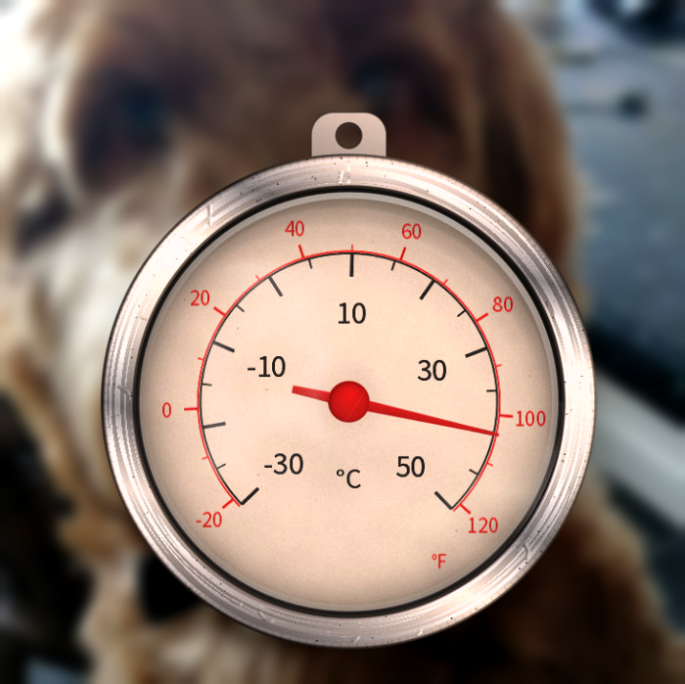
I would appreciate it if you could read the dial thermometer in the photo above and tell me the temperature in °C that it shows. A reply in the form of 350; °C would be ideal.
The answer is 40; °C
